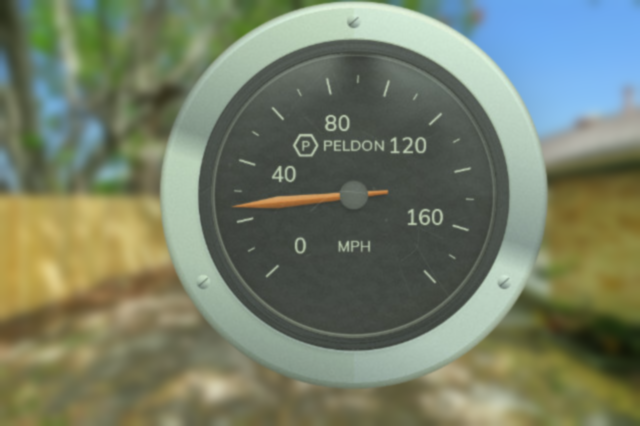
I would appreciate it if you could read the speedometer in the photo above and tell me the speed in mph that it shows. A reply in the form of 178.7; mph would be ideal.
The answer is 25; mph
